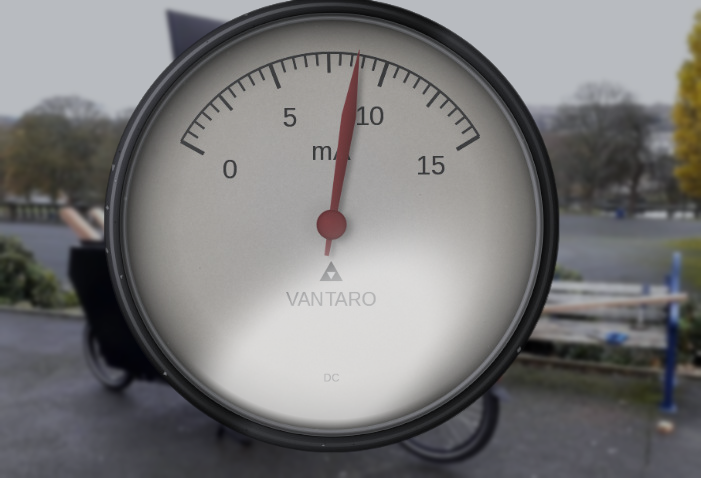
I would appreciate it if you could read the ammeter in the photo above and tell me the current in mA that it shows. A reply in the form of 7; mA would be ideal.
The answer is 8.75; mA
